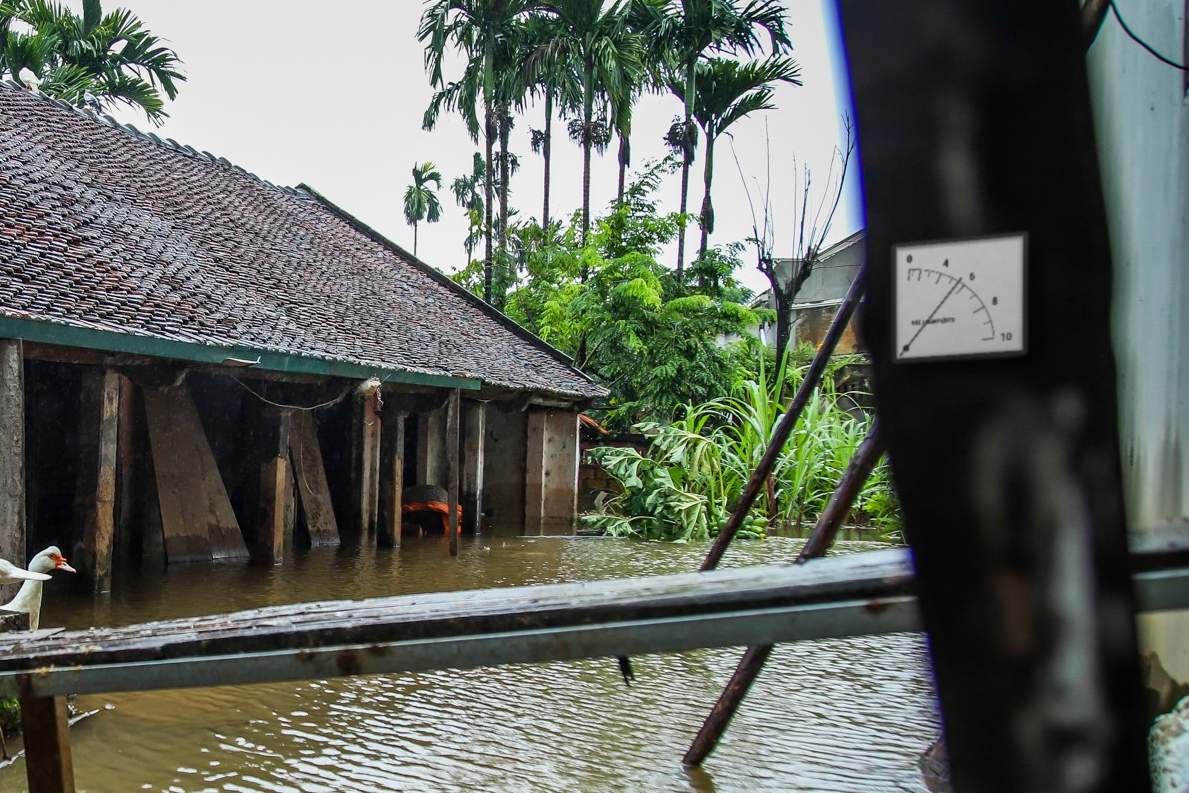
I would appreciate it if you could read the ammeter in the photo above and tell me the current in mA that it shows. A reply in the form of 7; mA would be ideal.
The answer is 5.5; mA
